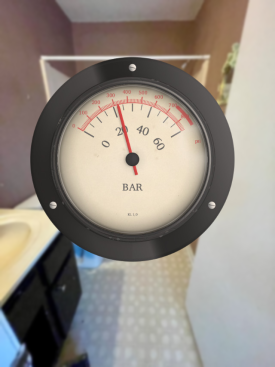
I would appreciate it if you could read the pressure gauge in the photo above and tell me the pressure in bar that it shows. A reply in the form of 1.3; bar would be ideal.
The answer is 22.5; bar
